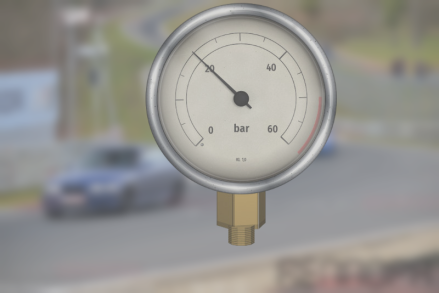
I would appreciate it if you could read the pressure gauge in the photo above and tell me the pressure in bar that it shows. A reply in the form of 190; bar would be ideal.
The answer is 20; bar
